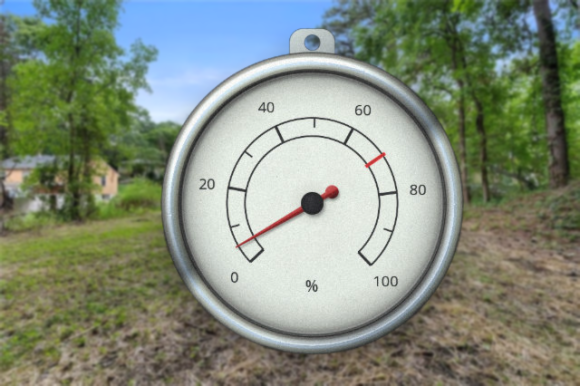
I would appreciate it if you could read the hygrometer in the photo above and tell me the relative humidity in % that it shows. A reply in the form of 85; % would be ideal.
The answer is 5; %
